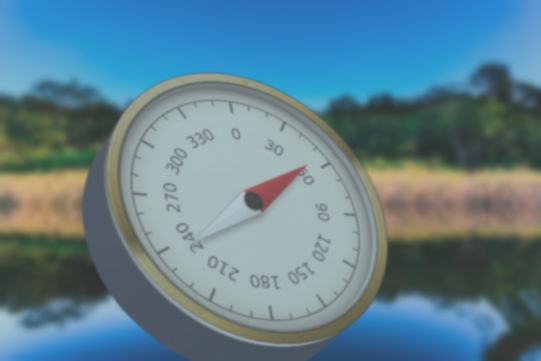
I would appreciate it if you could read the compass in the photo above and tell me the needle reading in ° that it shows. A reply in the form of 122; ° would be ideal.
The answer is 55; °
